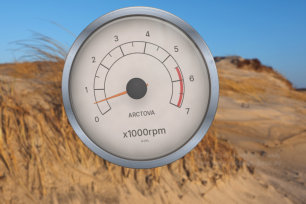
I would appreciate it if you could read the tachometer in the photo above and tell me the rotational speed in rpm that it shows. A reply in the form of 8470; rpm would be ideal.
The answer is 500; rpm
